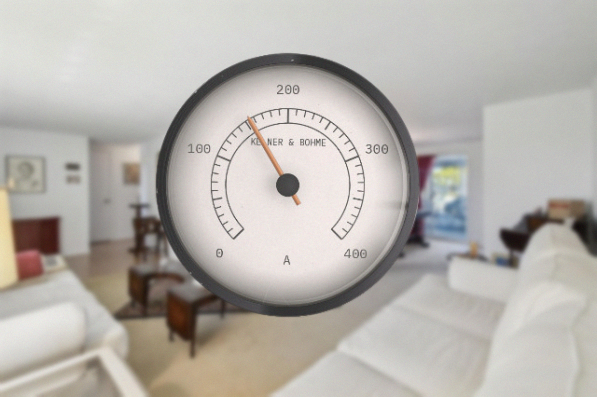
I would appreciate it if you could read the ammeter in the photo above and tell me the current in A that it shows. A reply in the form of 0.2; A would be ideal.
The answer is 155; A
